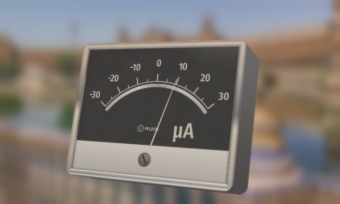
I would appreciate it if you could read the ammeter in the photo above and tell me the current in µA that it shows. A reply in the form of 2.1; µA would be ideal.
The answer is 10; µA
